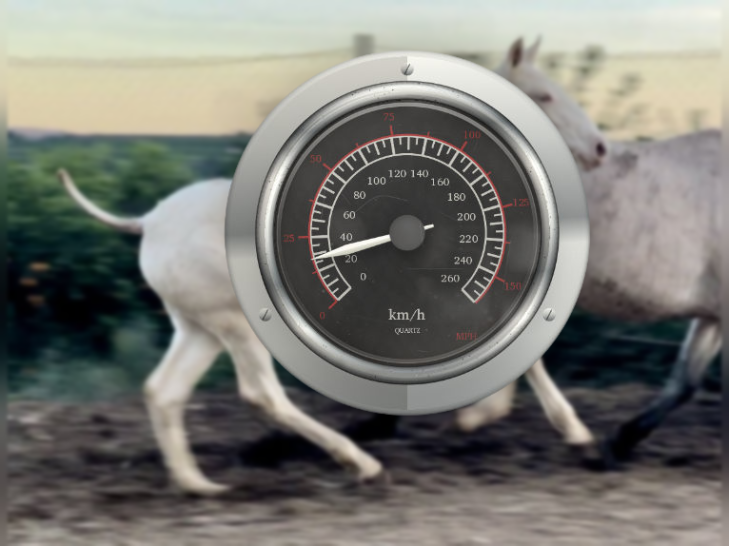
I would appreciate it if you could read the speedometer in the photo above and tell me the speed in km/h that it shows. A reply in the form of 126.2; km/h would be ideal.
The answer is 27.5; km/h
